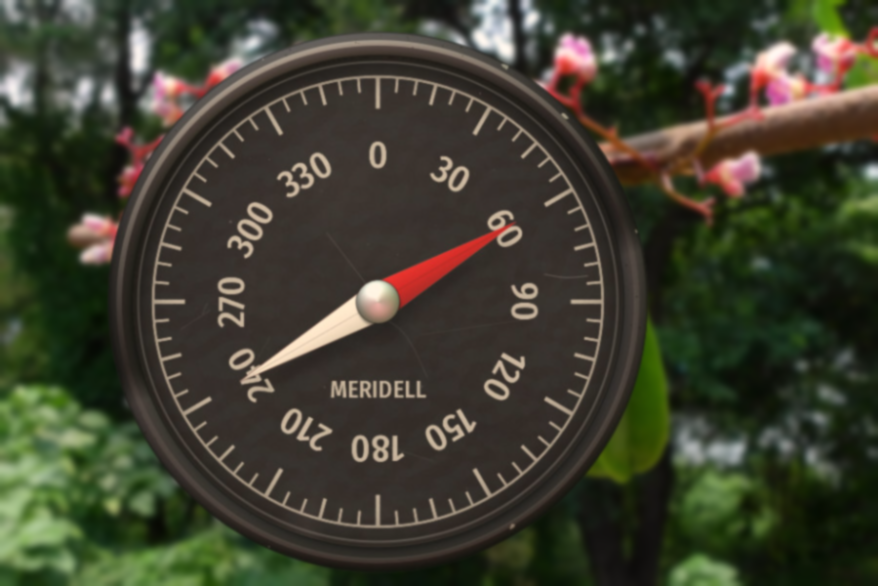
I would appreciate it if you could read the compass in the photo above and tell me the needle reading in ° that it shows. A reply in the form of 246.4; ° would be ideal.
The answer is 60; °
